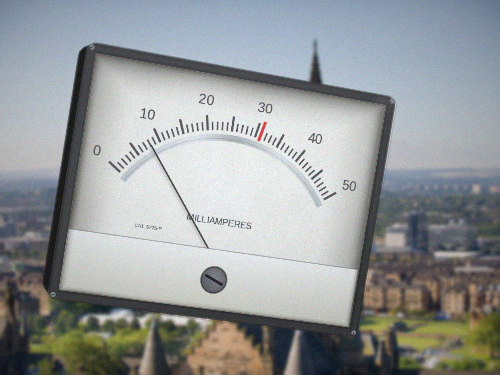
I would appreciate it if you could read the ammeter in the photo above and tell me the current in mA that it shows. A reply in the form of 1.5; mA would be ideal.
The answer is 8; mA
